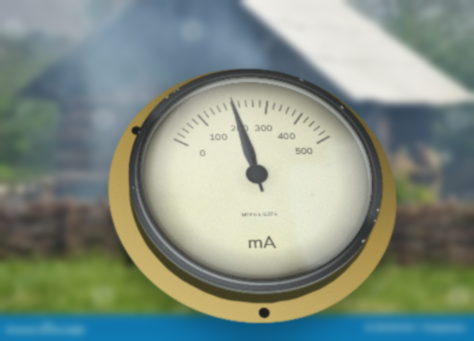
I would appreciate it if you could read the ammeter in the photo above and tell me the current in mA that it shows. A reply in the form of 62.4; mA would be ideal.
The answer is 200; mA
